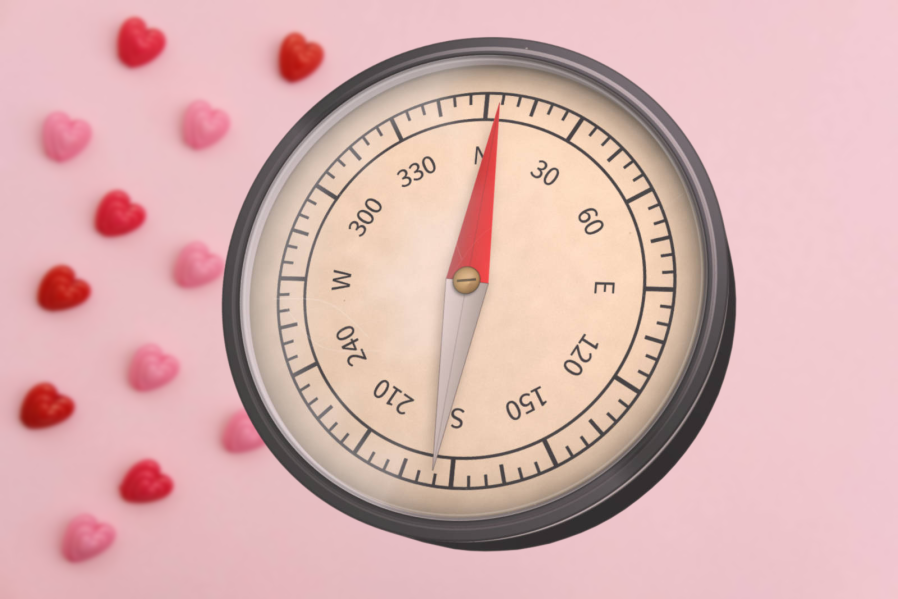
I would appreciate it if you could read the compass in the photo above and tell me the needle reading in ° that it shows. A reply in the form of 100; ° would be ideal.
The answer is 5; °
